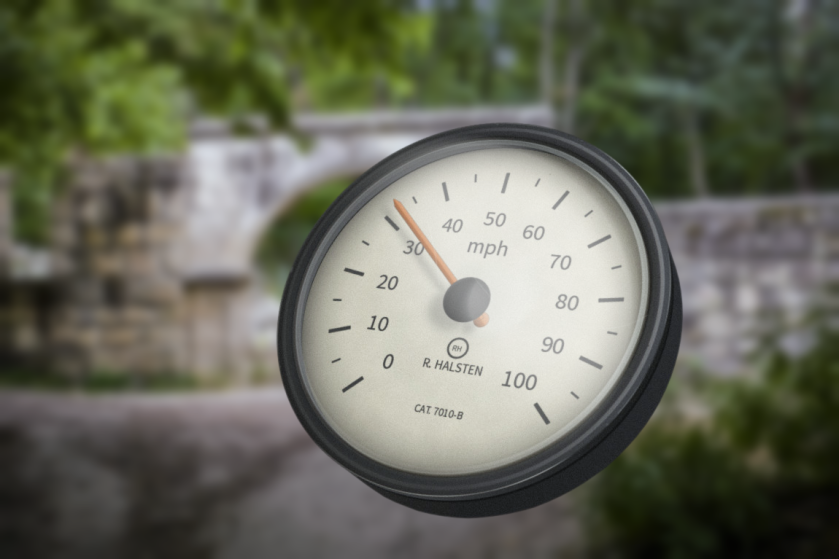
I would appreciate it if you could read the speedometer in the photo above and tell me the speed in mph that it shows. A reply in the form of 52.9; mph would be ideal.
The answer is 32.5; mph
